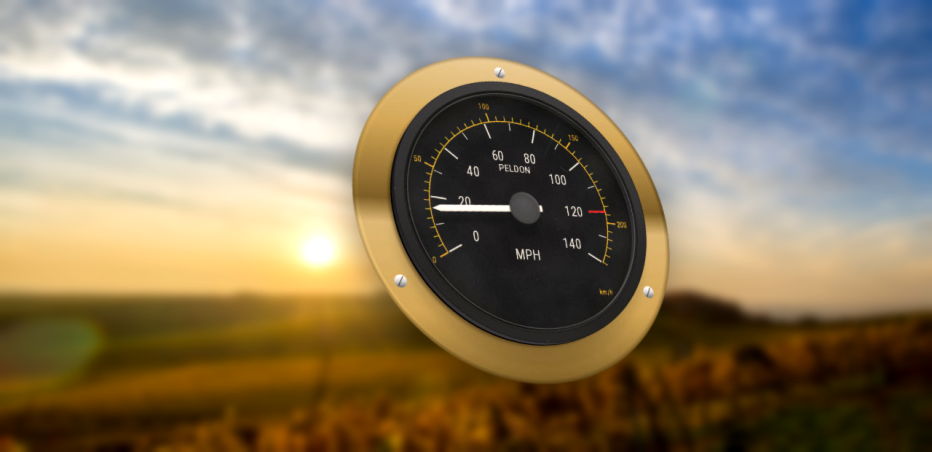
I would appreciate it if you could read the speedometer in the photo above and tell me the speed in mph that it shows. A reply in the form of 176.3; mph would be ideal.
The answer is 15; mph
